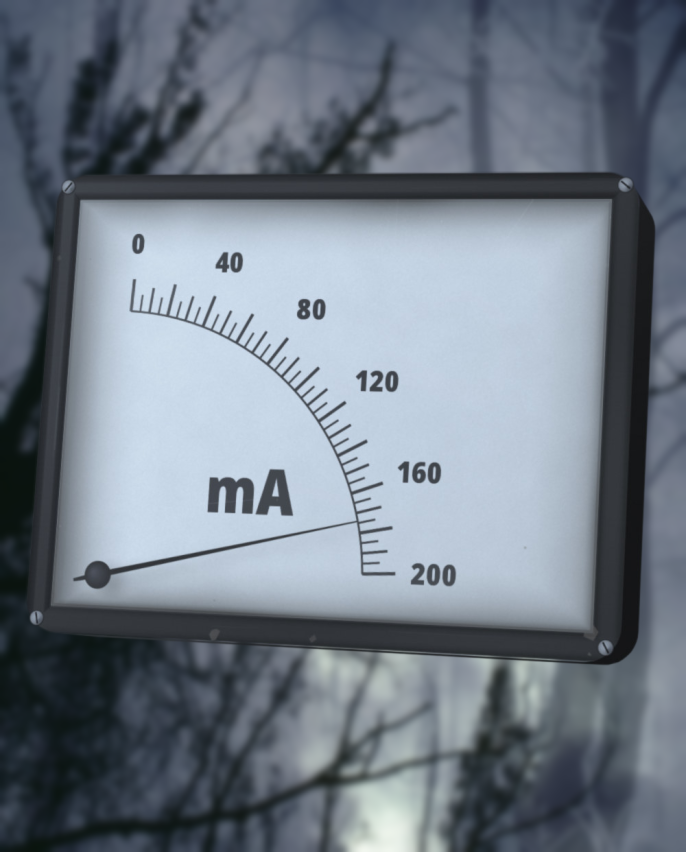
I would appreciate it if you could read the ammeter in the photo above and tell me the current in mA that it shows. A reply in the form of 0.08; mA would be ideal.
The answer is 175; mA
